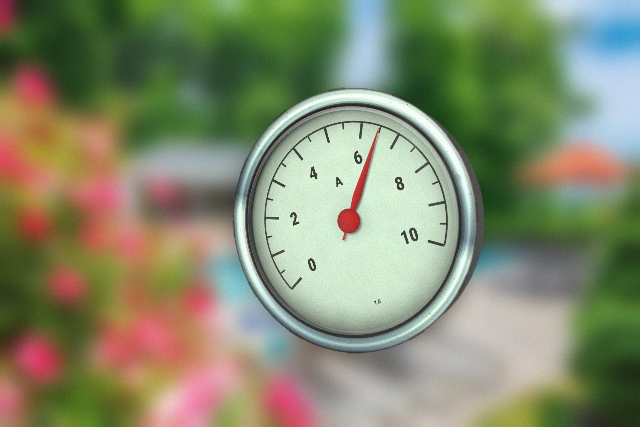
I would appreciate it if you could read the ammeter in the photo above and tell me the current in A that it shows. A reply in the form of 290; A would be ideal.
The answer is 6.5; A
